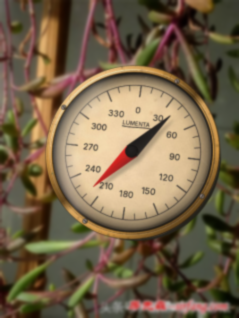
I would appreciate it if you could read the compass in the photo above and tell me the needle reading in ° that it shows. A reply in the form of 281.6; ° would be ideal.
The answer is 220; °
